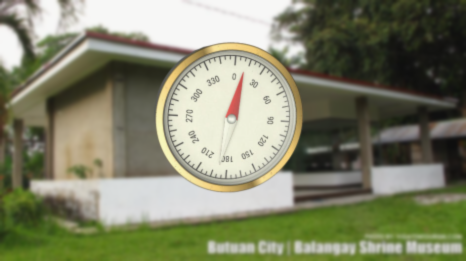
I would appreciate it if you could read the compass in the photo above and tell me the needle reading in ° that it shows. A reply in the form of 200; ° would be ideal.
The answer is 10; °
